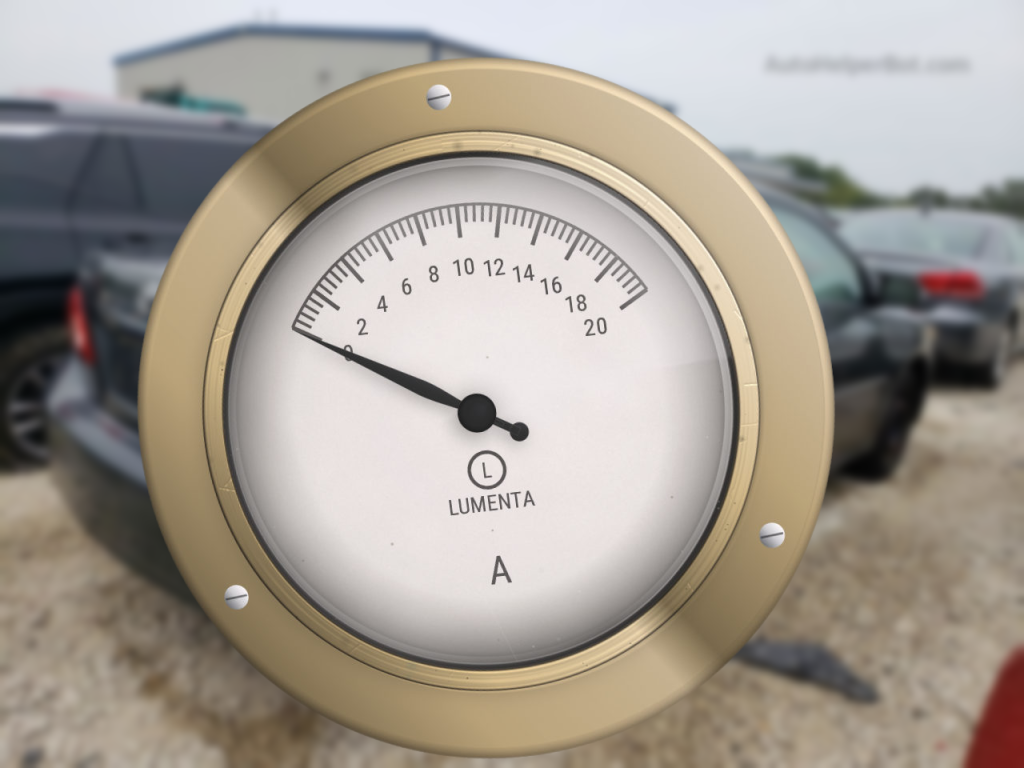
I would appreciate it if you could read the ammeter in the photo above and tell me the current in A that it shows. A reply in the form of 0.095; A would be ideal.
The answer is 0; A
